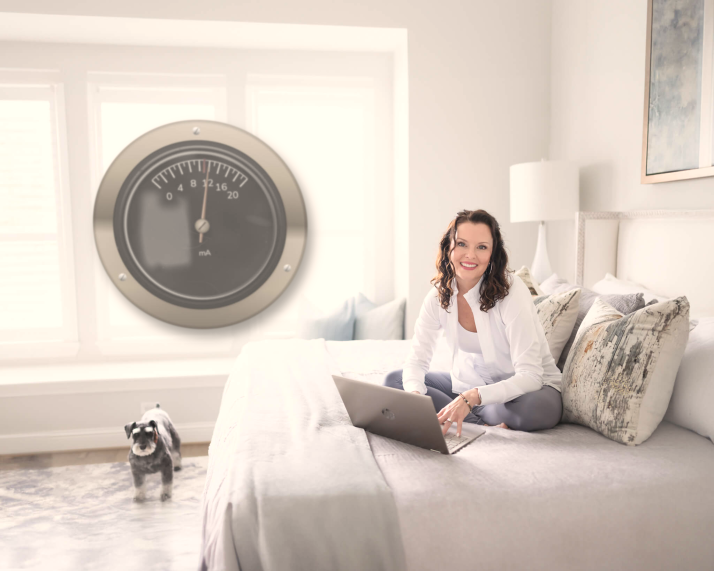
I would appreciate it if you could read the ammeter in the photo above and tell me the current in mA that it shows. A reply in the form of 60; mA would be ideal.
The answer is 12; mA
